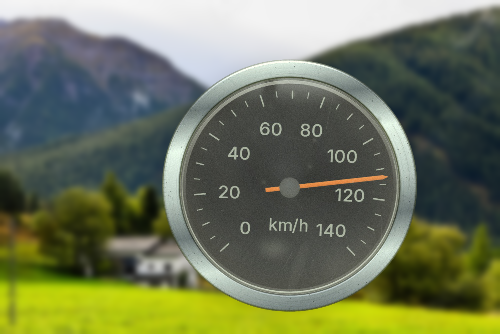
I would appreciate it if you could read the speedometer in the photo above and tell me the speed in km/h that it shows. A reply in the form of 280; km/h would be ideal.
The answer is 112.5; km/h
